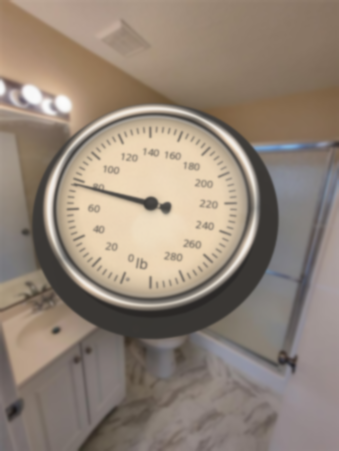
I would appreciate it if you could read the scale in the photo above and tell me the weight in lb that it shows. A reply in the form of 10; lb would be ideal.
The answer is 76; lb
